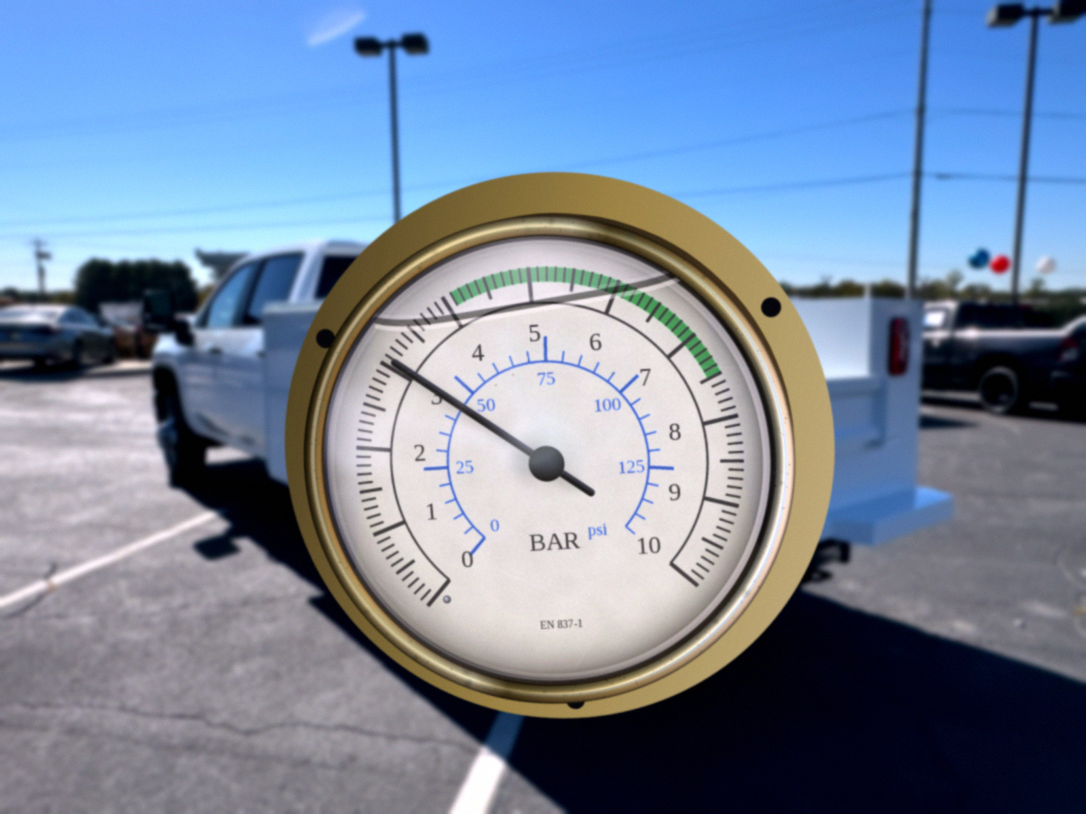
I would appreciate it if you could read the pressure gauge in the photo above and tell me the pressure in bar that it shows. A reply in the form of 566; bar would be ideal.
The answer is 3.1; bar
